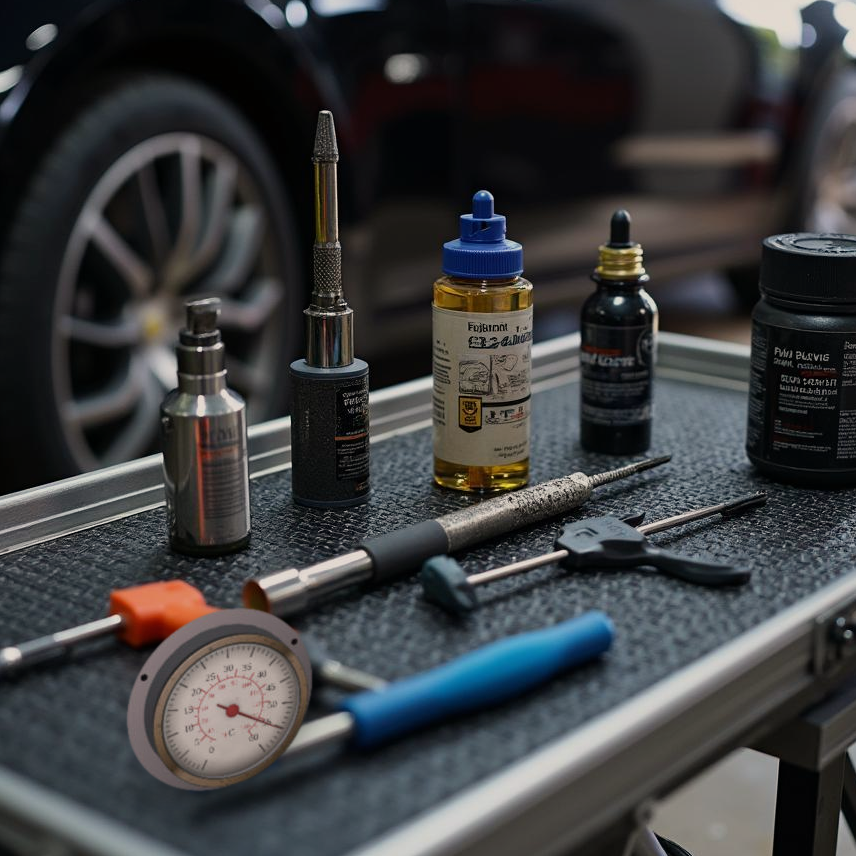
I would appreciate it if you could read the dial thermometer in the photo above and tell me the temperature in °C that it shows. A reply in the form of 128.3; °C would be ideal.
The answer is 55; °C
